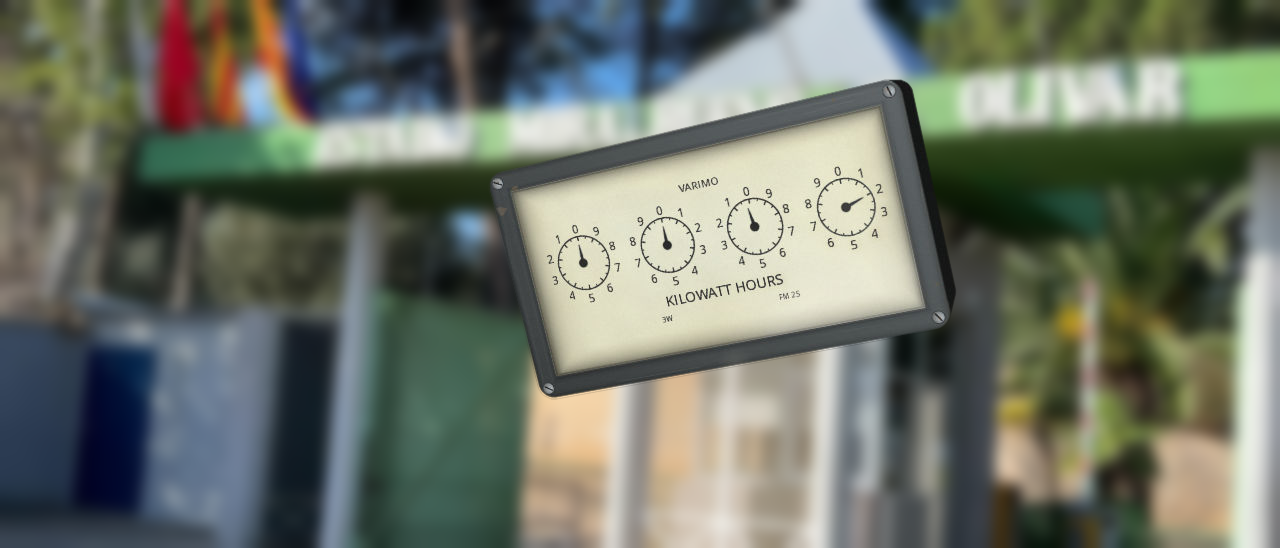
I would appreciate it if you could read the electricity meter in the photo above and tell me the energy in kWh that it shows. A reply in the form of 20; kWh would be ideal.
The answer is 2; kWh
